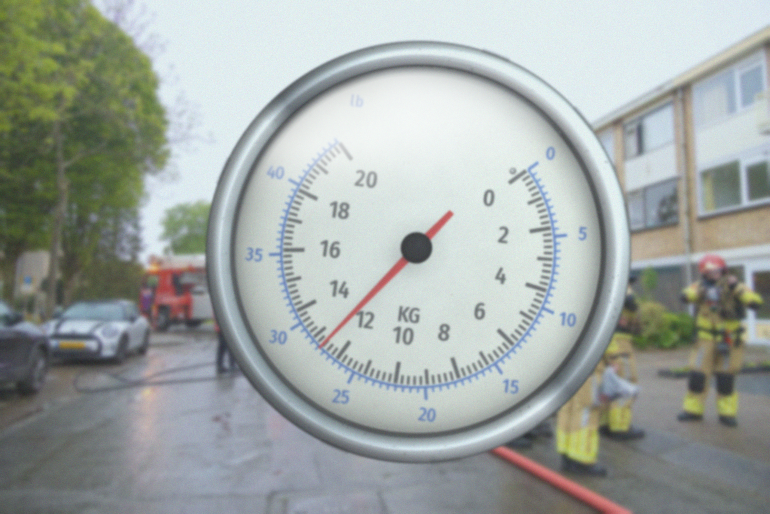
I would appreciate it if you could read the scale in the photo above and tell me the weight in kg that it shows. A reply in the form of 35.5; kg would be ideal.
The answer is 12.6; kg
